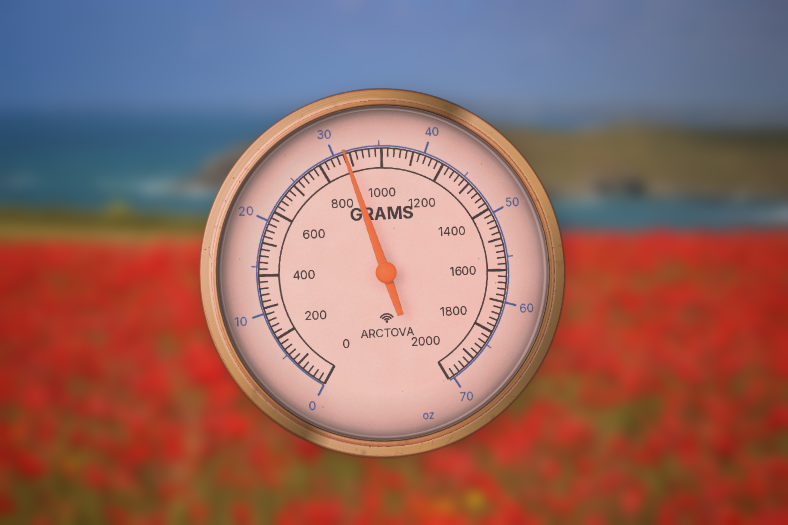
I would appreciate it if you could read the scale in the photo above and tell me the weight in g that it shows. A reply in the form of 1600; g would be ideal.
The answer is 880; g
